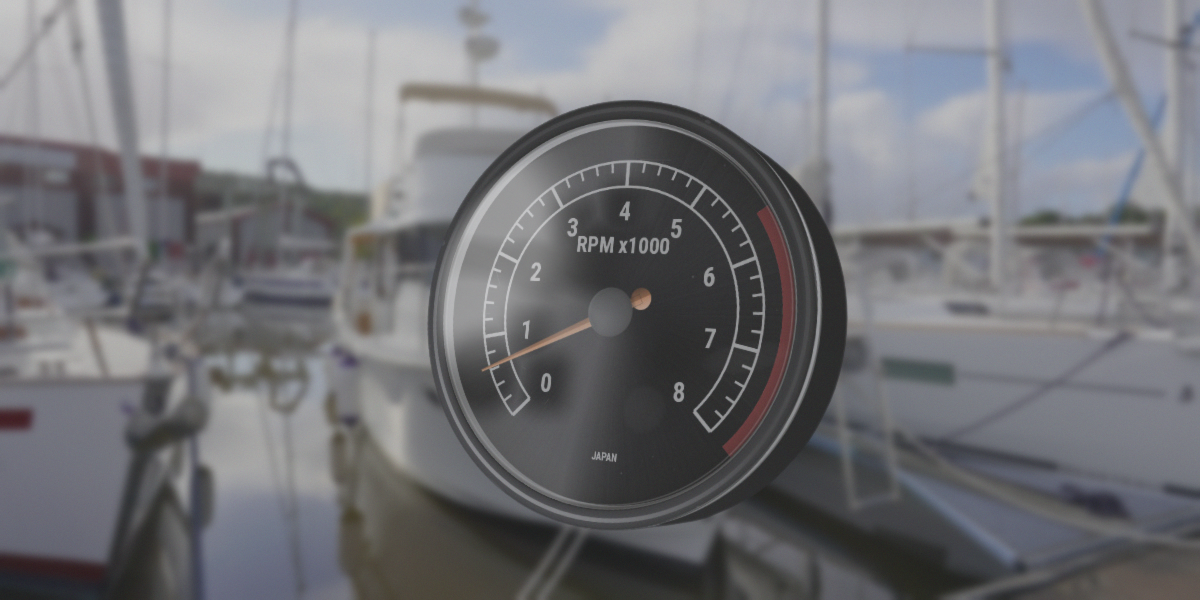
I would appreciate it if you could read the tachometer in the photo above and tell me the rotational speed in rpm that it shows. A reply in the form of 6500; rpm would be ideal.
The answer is 600; rpm
